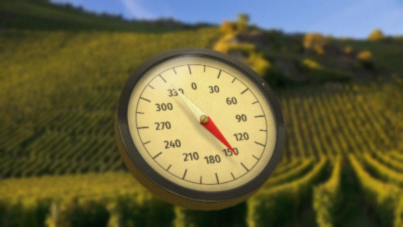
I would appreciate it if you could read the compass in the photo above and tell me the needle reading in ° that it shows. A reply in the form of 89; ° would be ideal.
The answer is 150; °
